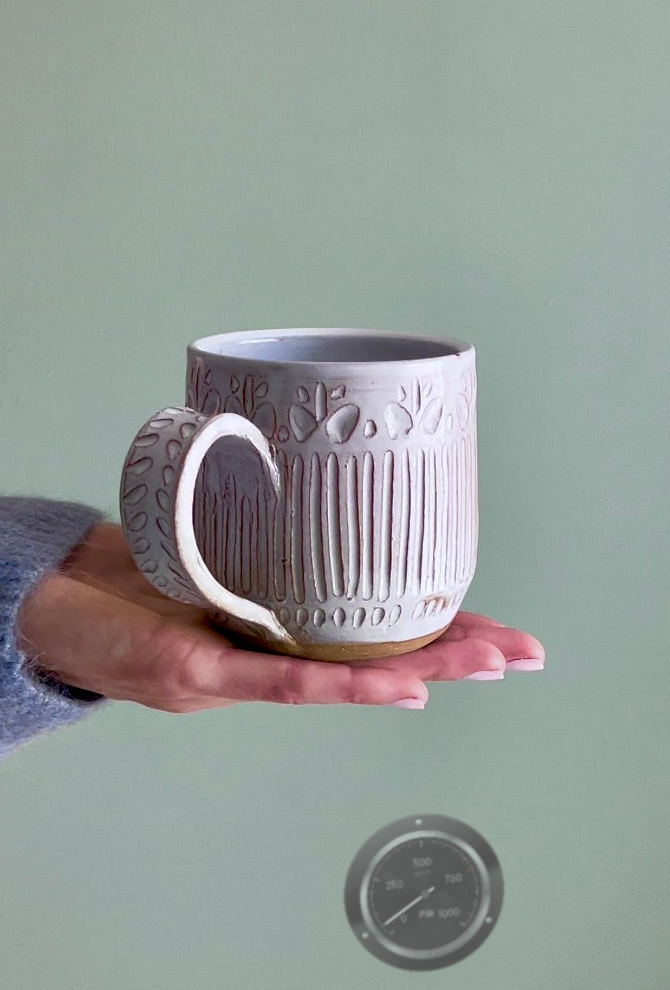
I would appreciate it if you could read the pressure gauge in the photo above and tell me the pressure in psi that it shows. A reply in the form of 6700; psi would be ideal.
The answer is 50; psi
